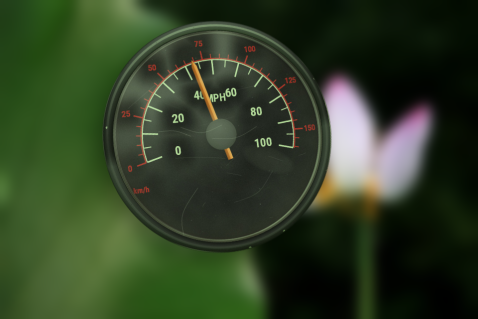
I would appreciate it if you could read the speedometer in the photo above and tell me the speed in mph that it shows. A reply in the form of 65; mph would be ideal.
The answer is 42.5; mph
